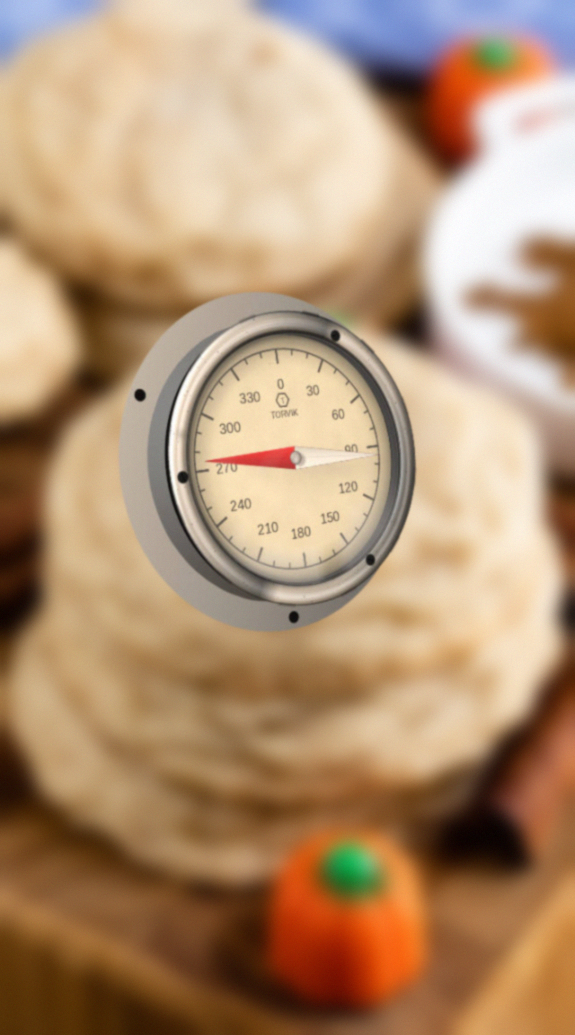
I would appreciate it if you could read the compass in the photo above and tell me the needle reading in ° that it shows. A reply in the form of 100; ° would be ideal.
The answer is 275; °
